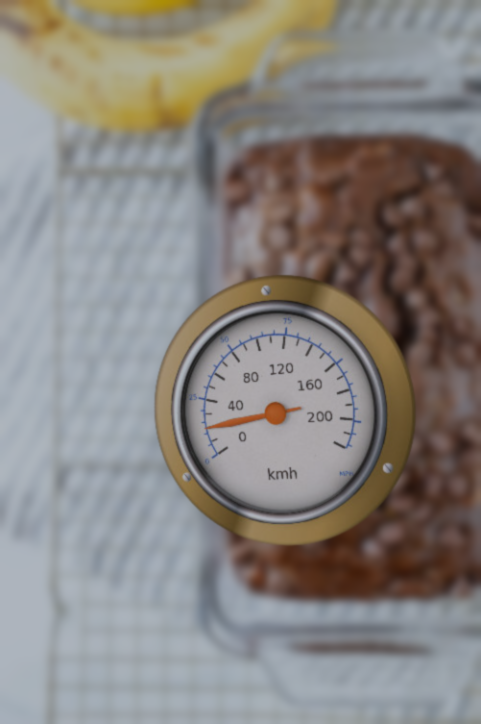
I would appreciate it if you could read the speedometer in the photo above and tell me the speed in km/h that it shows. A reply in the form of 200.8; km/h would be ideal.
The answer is 20; km/h
